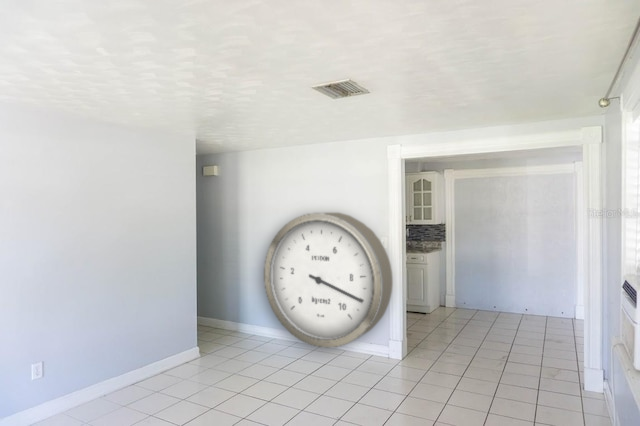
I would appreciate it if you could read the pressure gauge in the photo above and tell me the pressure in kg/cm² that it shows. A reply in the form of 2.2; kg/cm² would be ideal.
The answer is 9; kg/cm²
